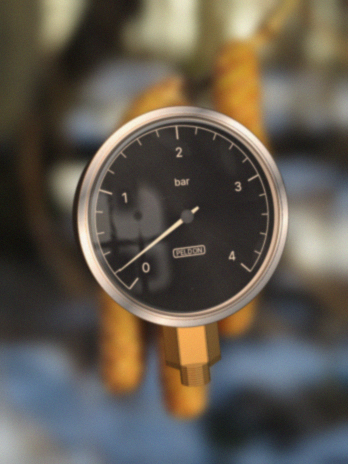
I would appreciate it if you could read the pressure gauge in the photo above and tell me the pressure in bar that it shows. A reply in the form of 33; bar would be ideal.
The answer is 0.2; bar
